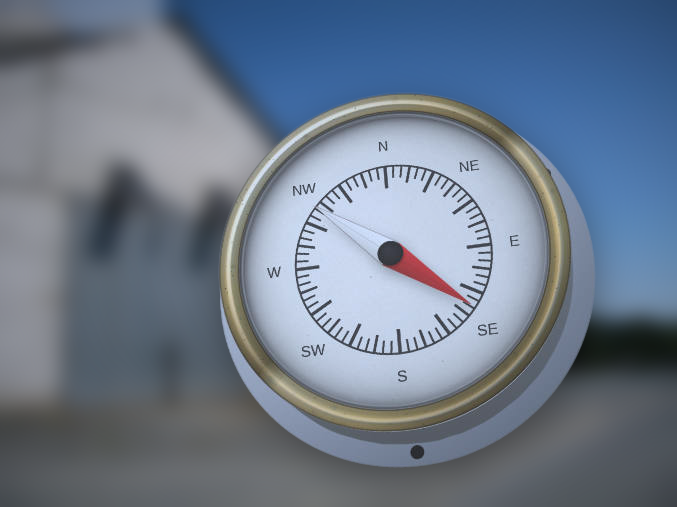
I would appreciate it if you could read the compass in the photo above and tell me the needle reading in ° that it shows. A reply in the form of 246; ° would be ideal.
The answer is 130; °
